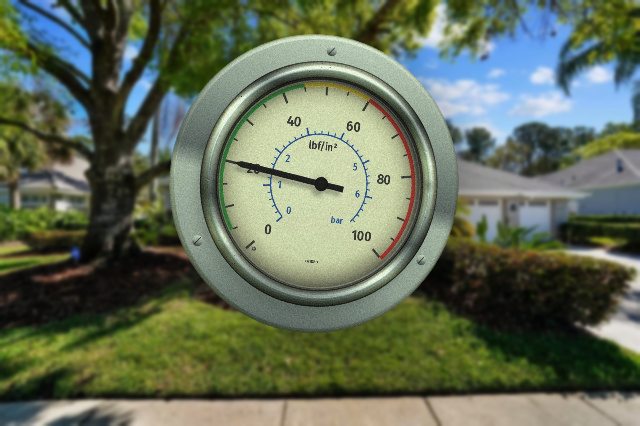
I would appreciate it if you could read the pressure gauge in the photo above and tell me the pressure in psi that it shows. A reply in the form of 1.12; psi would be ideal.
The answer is 20; psi
